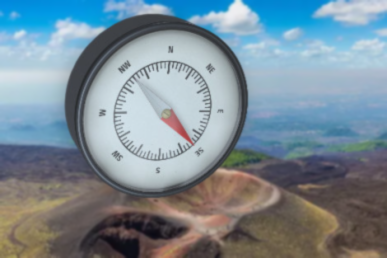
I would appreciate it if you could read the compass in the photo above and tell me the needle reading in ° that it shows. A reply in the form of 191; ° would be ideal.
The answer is 135; °
